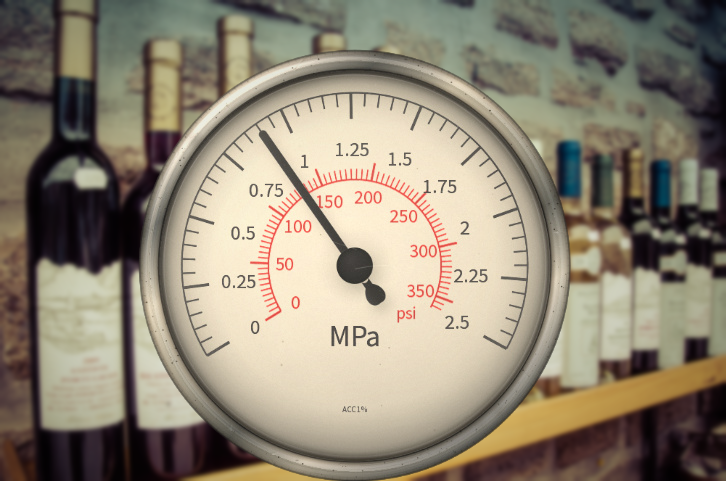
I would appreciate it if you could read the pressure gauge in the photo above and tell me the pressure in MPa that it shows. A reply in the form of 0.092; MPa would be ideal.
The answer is 0.9; MPa
